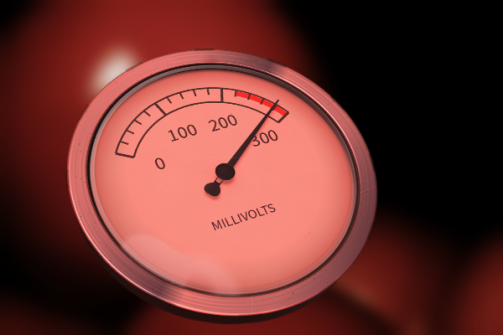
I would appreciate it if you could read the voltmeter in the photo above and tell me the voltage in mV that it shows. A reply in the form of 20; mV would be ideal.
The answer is 280; mV
